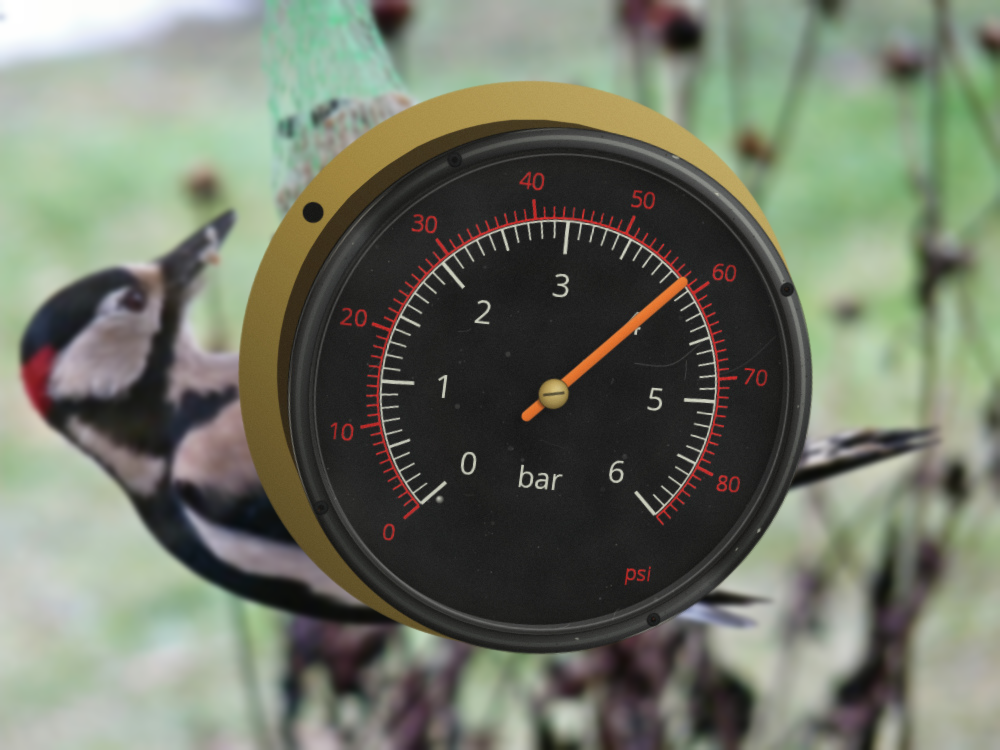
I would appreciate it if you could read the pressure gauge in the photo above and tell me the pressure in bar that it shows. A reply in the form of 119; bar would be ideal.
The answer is 4; bar
